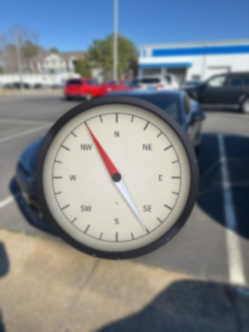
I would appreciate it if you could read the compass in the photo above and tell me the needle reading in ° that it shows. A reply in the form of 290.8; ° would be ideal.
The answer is 330; °
